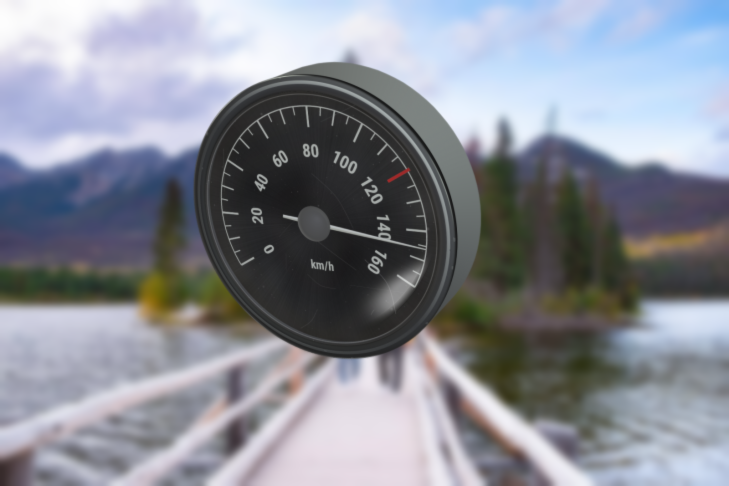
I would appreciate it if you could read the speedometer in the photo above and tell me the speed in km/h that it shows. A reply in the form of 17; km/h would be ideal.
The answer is 145; km/h
